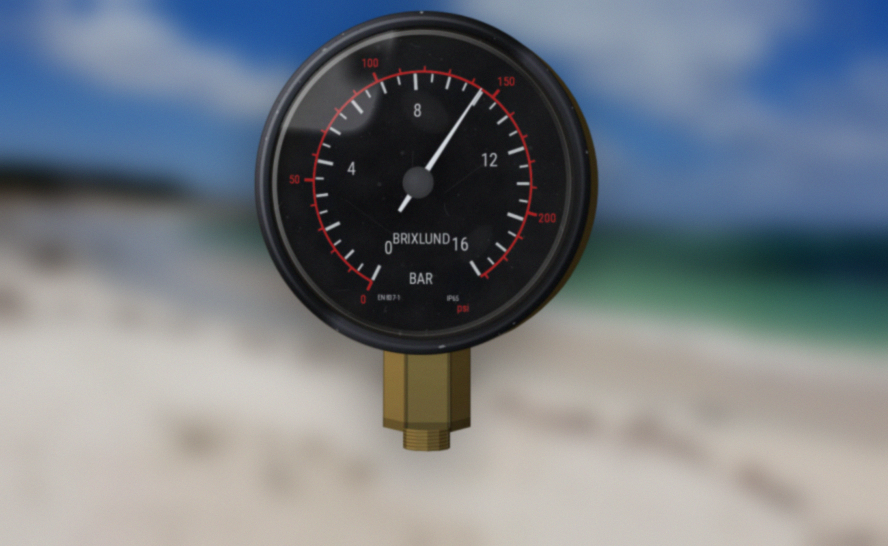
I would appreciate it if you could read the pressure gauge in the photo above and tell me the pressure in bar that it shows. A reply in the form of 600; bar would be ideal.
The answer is 10; bar
